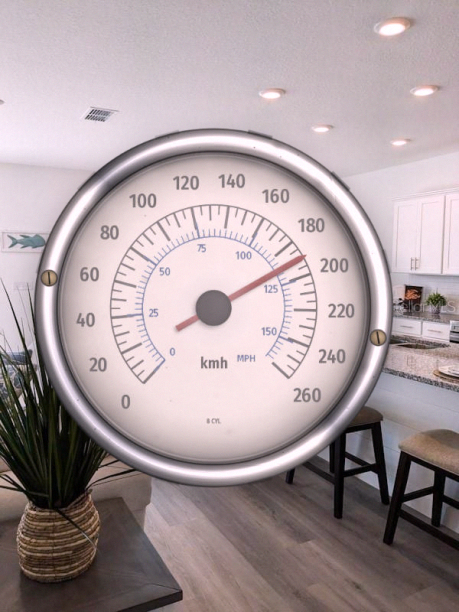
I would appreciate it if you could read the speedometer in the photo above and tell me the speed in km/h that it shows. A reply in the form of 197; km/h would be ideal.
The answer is 190; km/h
